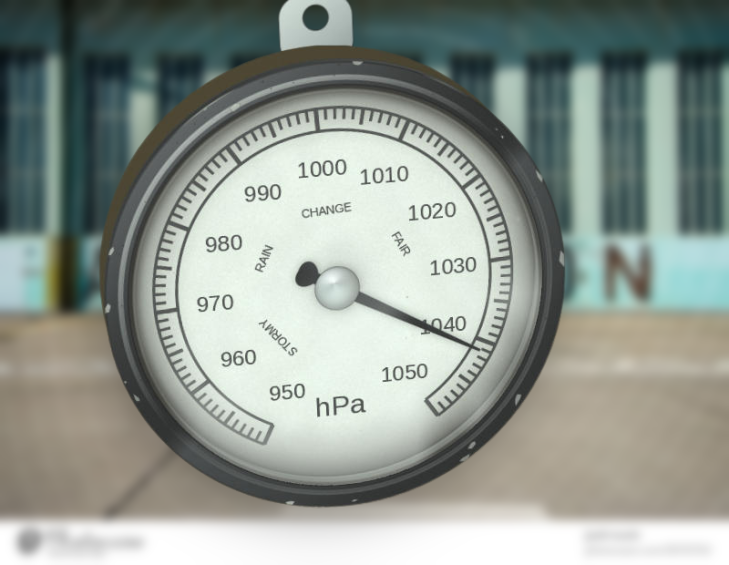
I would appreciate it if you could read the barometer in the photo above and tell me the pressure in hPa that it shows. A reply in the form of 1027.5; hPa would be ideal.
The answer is 1041; hPa
